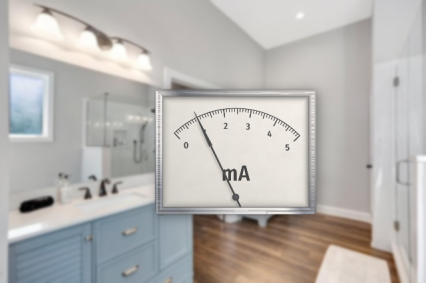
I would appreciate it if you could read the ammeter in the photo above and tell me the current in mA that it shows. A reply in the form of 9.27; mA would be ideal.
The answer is 1; mA
